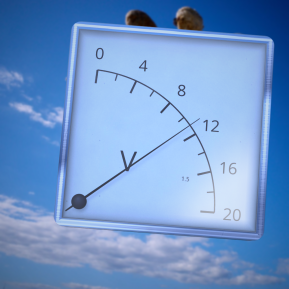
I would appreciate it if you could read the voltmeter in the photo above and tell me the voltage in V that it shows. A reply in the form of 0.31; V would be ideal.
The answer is 11; V
